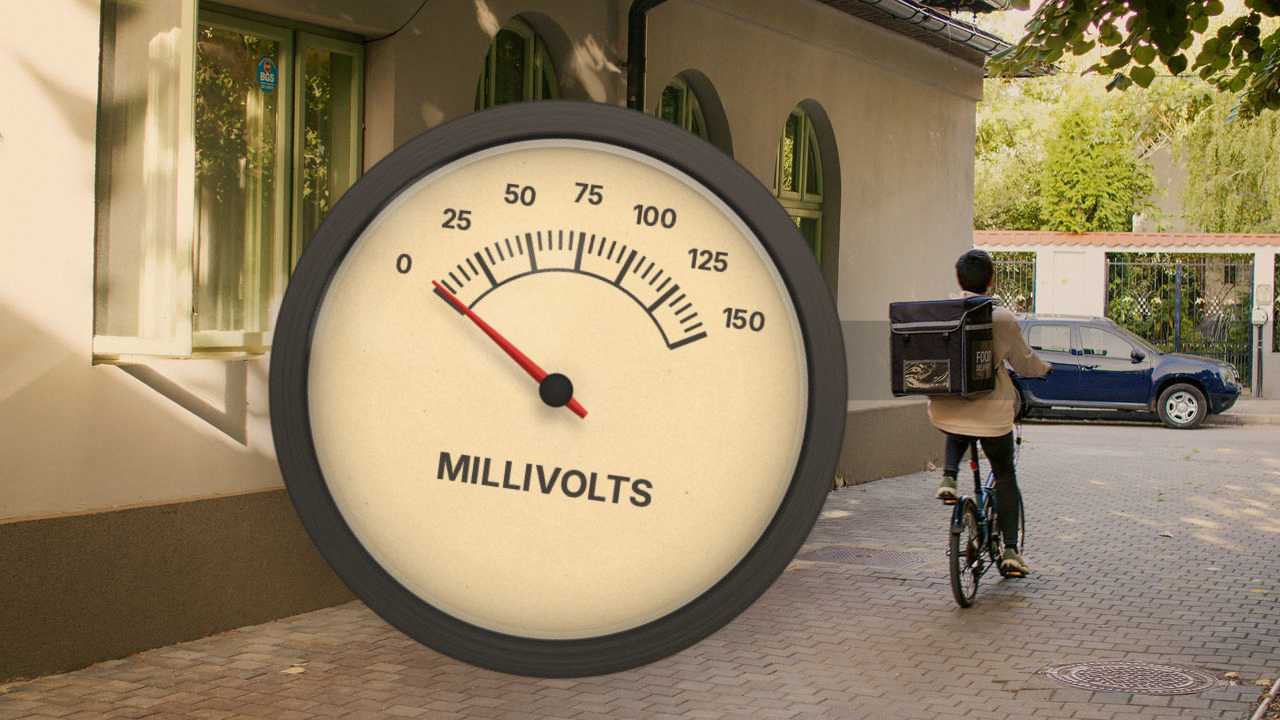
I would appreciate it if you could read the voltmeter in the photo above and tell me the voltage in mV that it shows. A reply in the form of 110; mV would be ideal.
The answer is 2.5; mV
